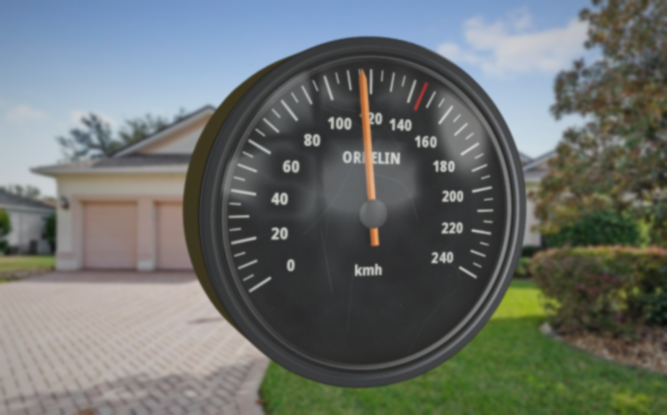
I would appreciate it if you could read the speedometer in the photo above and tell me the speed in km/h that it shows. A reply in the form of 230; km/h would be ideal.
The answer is 115; km/h
